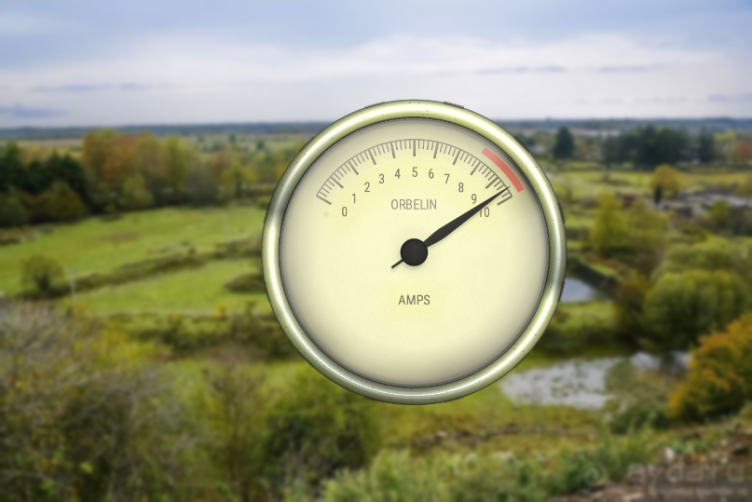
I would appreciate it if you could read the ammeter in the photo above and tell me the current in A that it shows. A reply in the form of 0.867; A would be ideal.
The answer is 9.6; A
